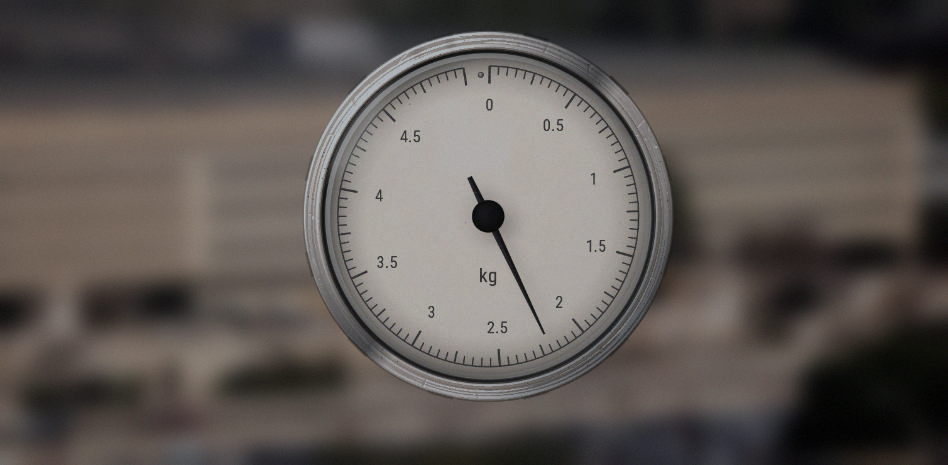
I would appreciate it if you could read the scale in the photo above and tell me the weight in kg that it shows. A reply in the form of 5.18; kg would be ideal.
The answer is 2.2; kg
